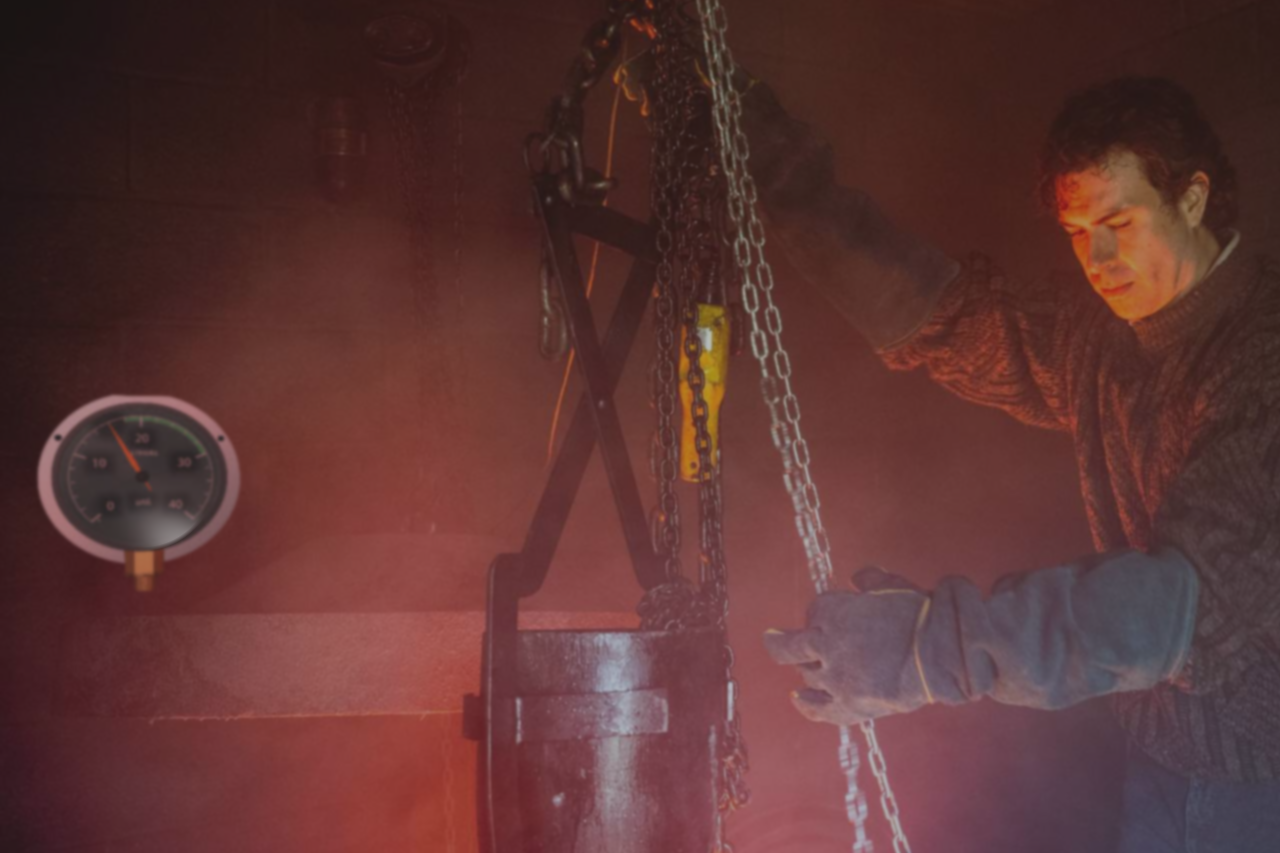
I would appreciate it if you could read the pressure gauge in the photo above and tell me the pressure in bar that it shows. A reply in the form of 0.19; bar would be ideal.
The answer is 16; bar
